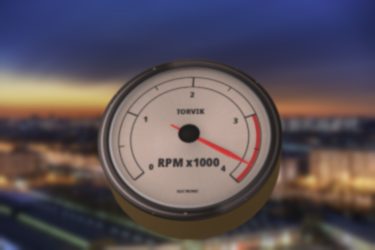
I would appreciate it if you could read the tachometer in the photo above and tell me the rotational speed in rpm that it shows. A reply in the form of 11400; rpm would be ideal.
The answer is 3750; rpm
